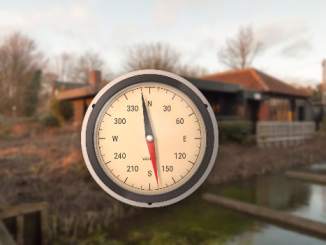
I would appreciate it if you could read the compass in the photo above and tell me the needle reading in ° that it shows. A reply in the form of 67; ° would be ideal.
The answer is 170; °
